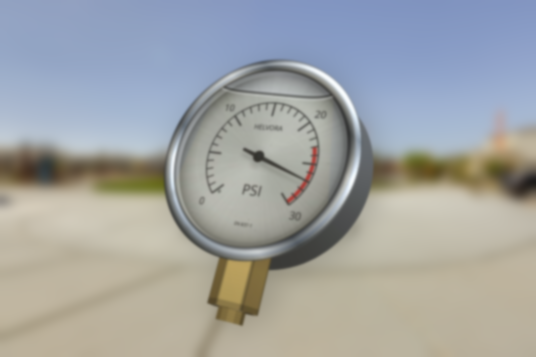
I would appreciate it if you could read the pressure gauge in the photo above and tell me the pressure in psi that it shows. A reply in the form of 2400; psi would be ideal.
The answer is 27; psi
